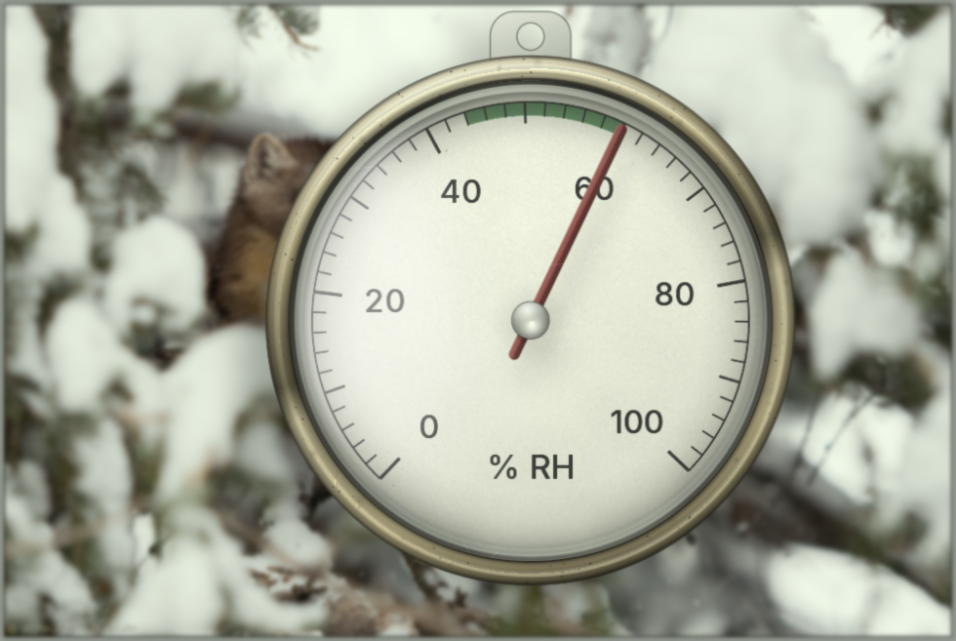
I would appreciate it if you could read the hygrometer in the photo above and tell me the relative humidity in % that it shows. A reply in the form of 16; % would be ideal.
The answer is 60; %
